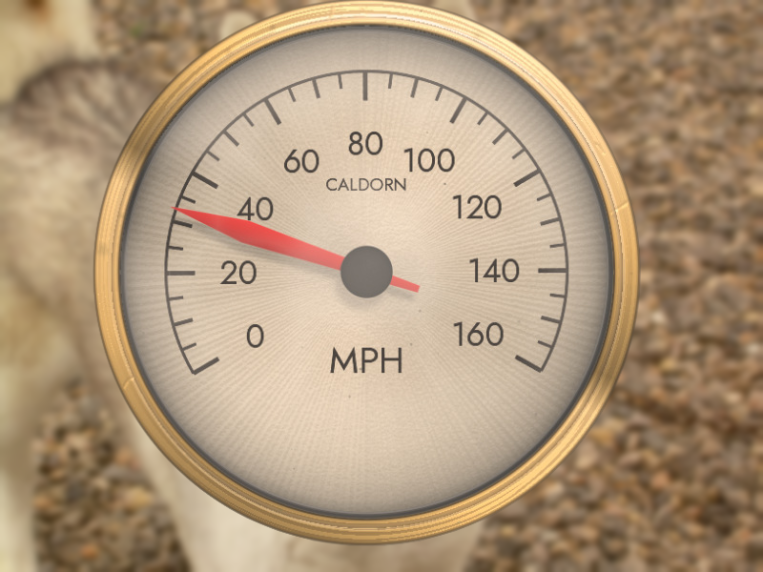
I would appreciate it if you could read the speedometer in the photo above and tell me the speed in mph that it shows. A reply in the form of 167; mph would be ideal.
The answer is 32.5; mph
